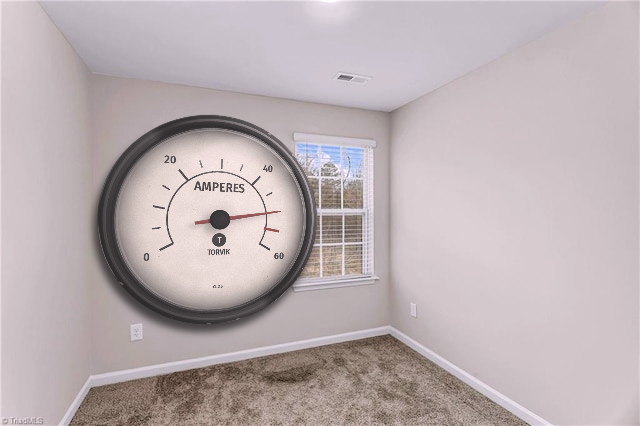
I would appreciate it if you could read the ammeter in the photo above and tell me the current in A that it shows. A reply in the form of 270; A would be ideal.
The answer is 50; A
